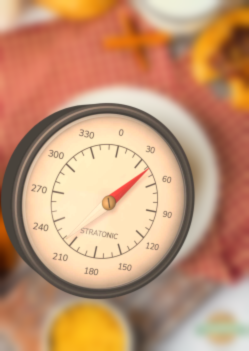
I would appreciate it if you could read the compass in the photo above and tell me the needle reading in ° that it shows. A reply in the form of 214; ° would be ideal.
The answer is 40; °
